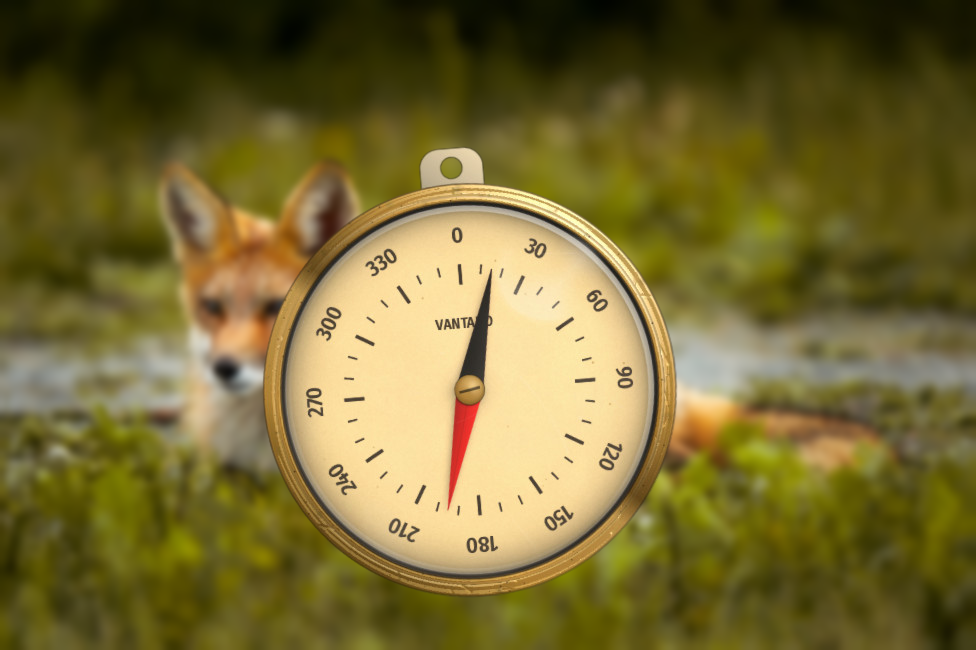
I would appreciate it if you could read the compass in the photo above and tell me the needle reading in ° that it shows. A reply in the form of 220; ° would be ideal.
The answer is 195; °
